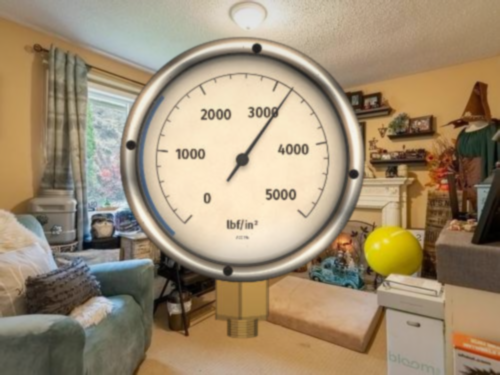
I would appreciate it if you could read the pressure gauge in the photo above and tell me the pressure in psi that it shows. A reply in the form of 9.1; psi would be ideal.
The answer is 3200; psi
